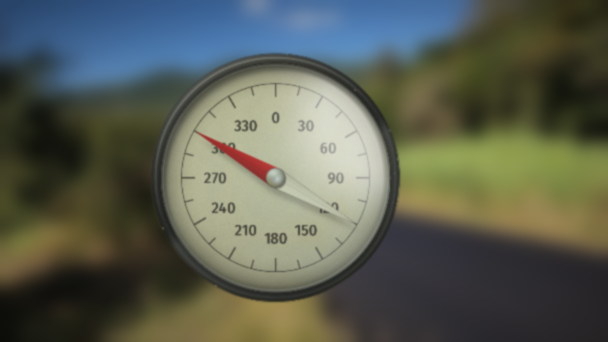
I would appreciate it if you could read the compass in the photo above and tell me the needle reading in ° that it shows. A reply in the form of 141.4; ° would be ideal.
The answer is 300; °
